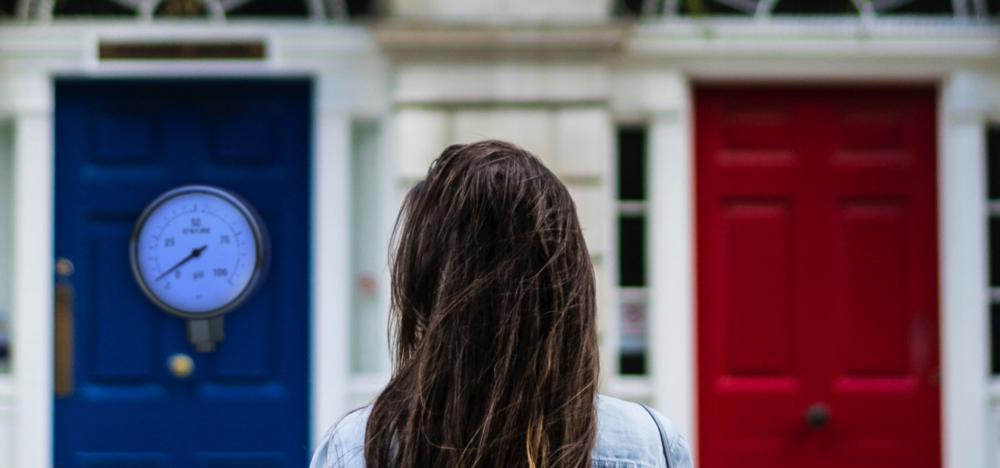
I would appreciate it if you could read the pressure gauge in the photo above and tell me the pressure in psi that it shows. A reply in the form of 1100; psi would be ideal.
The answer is 5; psi
